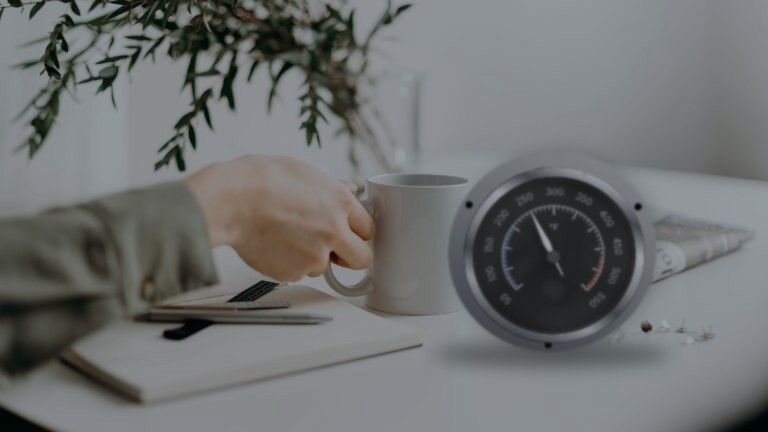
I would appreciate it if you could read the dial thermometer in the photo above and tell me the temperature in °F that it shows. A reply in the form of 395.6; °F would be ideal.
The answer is 250; °F
